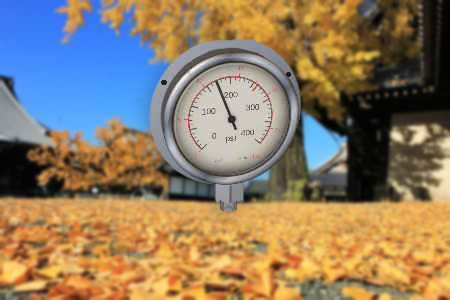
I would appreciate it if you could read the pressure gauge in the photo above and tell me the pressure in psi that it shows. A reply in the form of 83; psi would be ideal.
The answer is 170; psi
